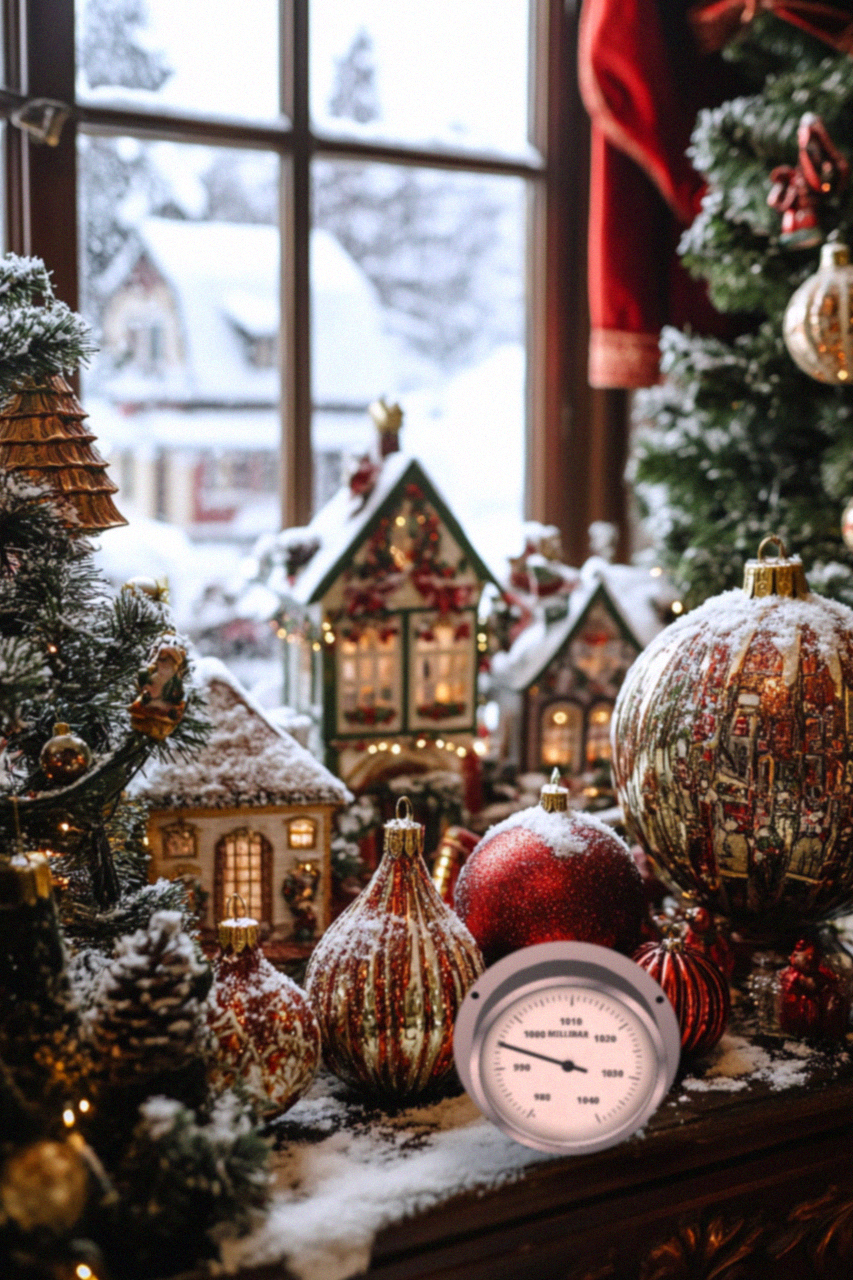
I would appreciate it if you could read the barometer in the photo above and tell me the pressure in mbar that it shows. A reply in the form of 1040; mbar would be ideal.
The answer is 995; mbar
